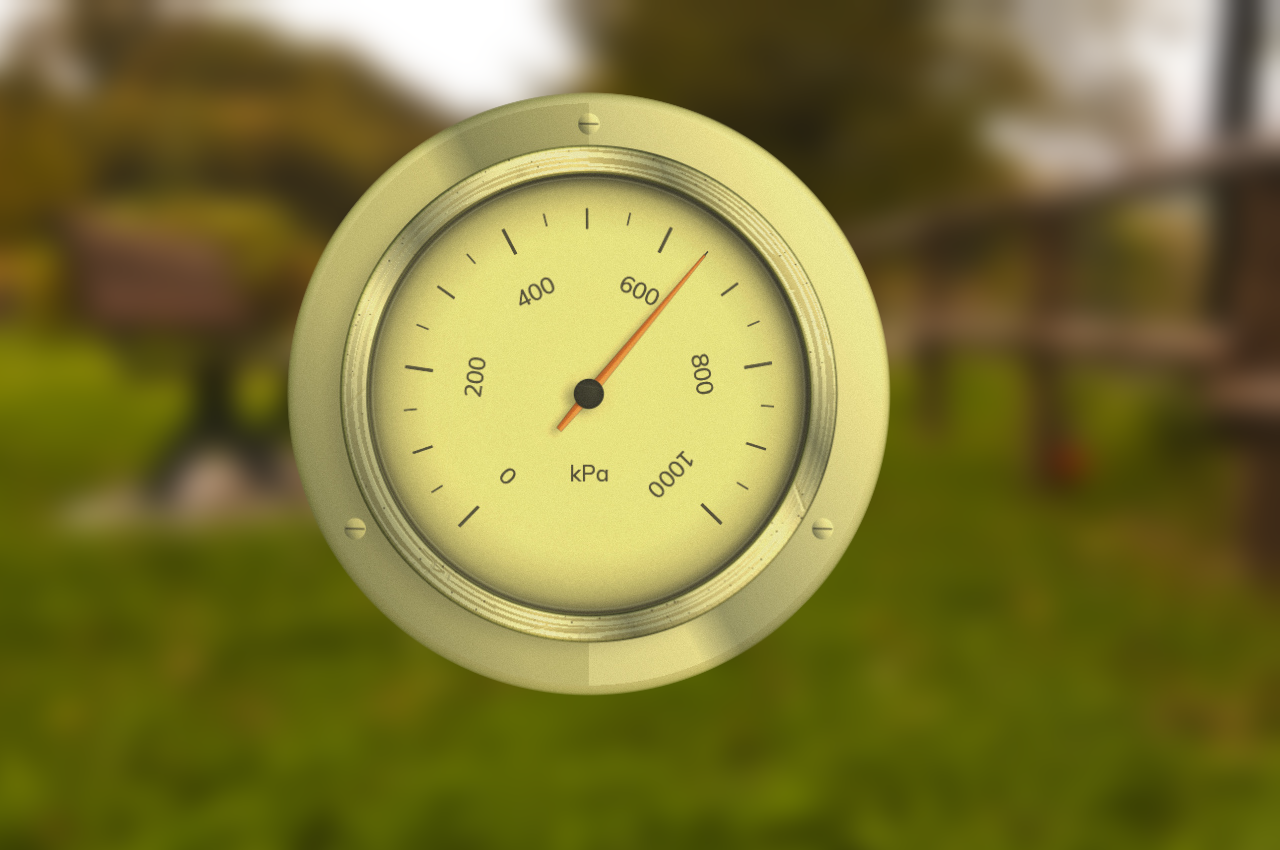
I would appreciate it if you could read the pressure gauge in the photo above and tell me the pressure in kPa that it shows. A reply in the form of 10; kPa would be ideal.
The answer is 650; kPa
